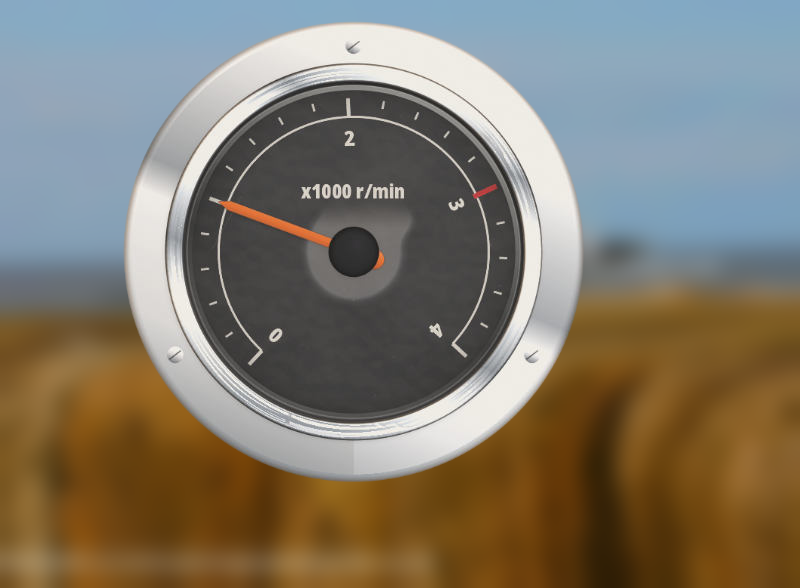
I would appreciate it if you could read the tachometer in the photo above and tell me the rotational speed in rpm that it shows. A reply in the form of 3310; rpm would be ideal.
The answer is 1000; rpm
